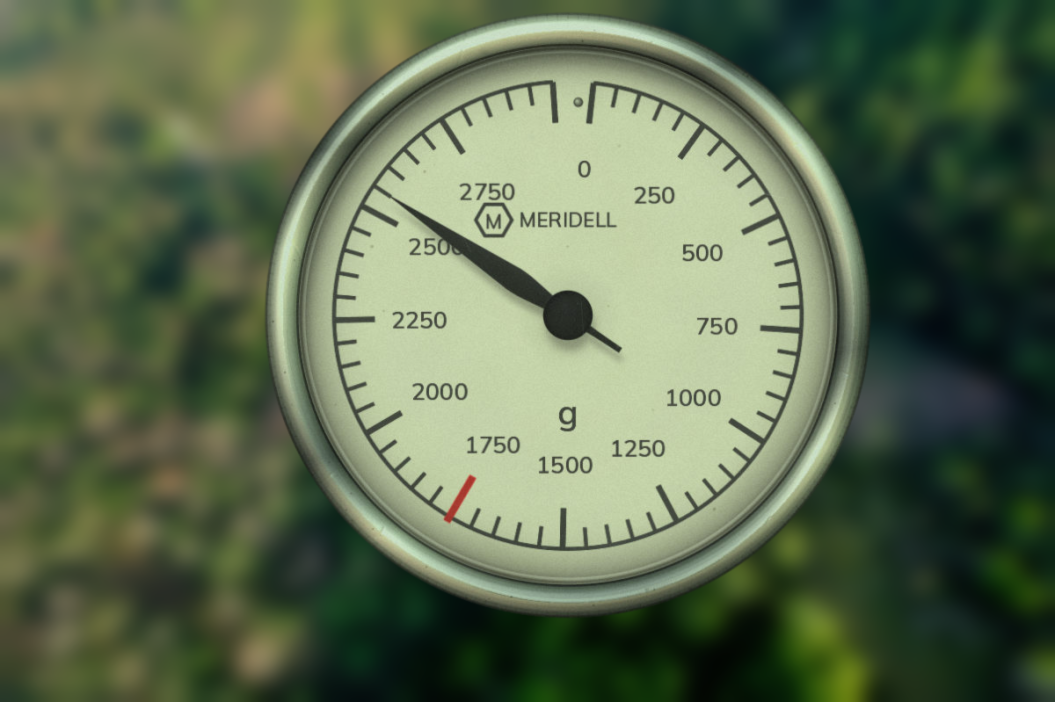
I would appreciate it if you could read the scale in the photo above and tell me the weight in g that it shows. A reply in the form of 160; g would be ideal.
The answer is 2550; g
